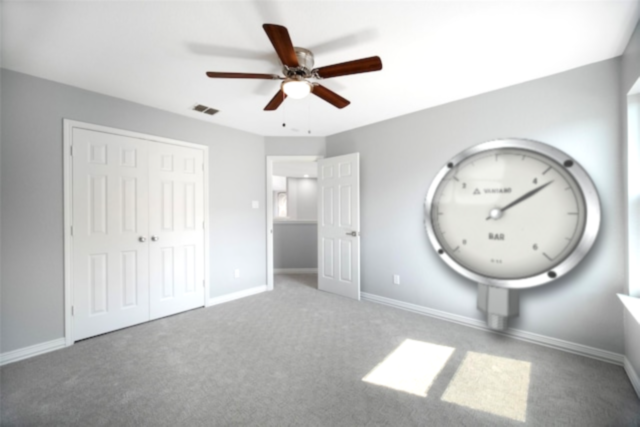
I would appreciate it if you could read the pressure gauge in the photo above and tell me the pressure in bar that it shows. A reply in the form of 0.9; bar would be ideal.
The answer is 4.25; bar
